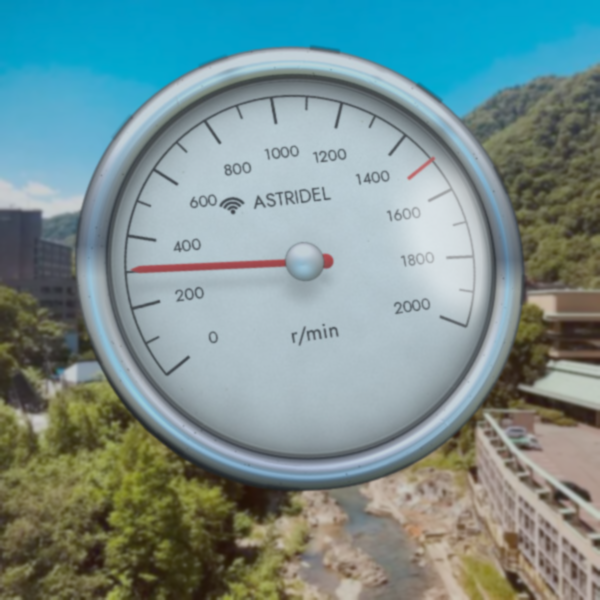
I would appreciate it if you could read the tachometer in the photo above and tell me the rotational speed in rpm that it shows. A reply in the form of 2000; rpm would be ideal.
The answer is 300; rpm
